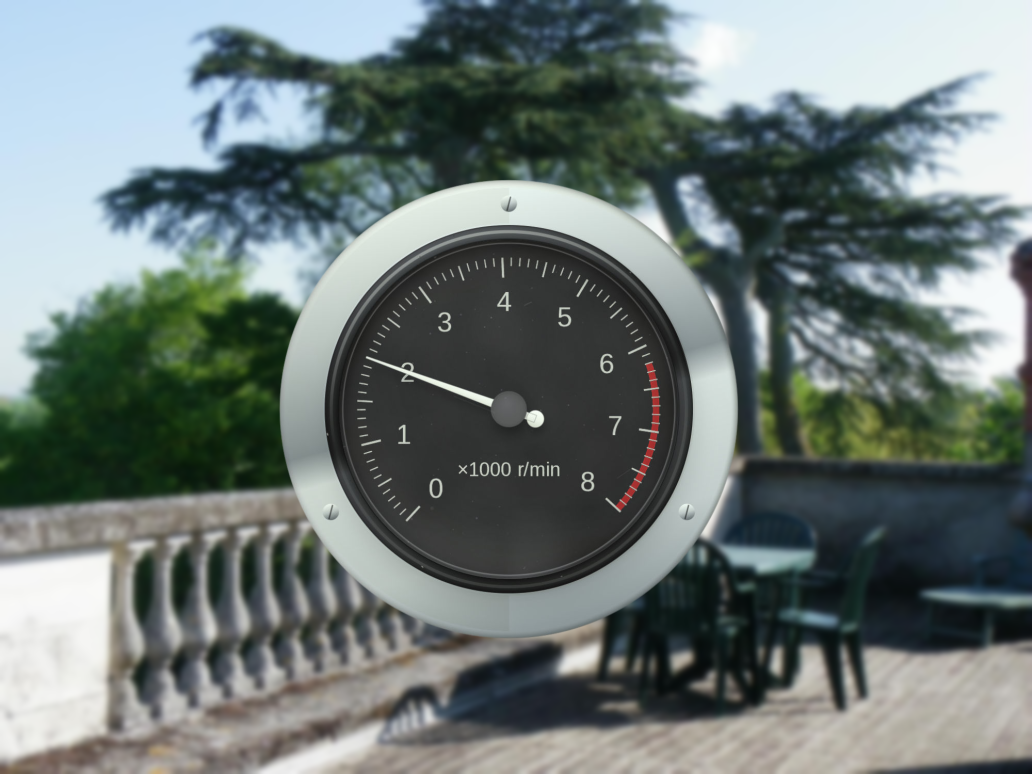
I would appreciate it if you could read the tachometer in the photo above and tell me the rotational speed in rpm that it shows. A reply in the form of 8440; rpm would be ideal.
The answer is 2000; rpm
